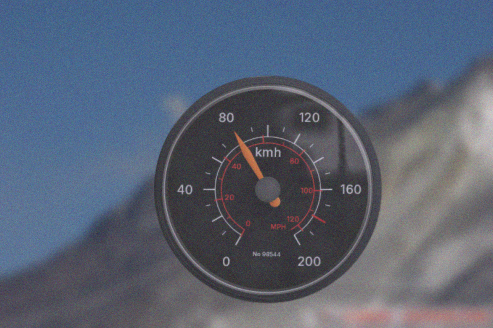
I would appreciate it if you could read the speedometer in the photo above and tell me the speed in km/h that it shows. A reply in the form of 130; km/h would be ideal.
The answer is 80; km/h
